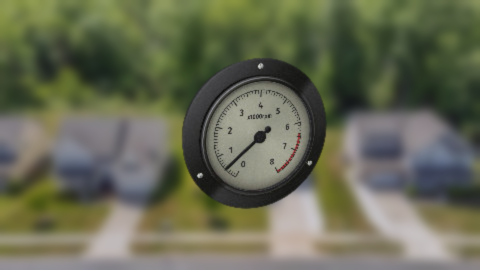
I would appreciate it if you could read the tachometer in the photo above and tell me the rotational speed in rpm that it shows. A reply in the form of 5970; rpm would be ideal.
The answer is 500; rpm
